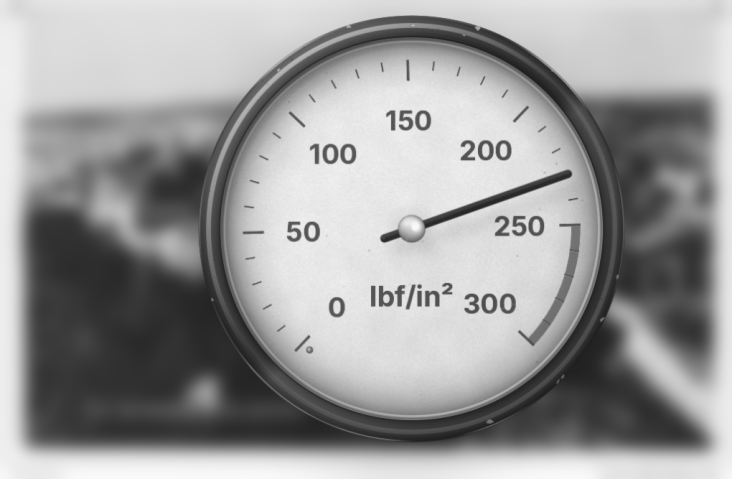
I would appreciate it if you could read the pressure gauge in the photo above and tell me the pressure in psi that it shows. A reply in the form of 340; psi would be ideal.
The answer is 230; psi
